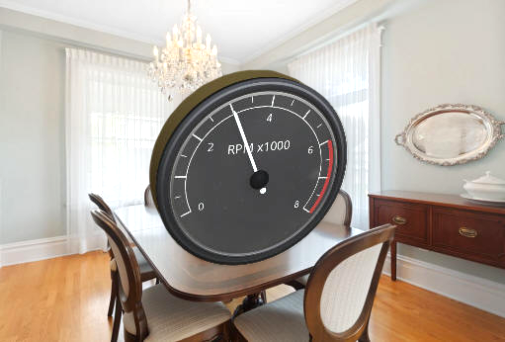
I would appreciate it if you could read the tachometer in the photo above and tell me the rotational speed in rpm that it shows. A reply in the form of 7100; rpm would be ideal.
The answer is 3000; rpm
